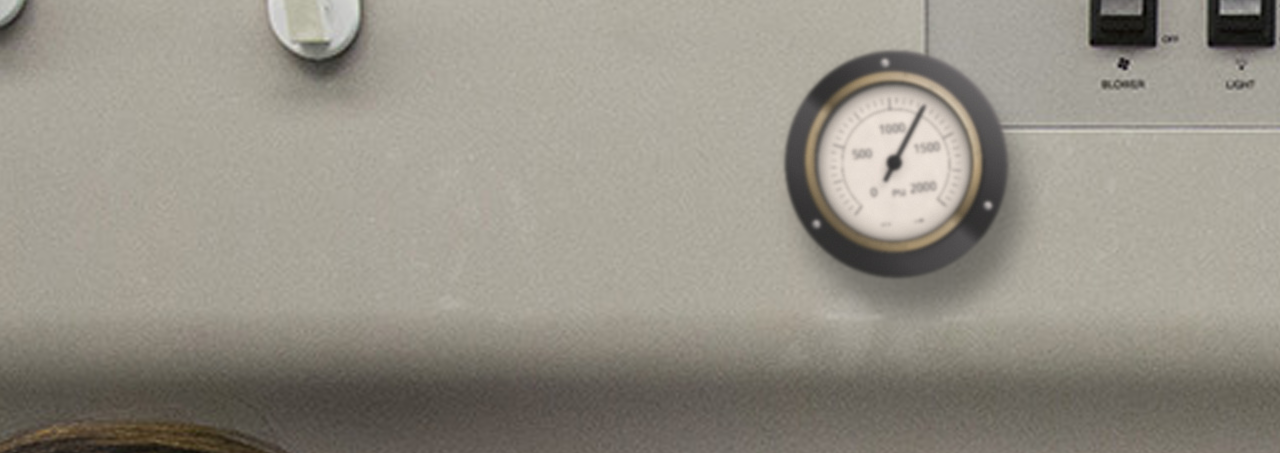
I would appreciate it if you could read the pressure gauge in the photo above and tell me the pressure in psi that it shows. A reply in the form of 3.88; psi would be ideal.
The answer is 1250; psi
